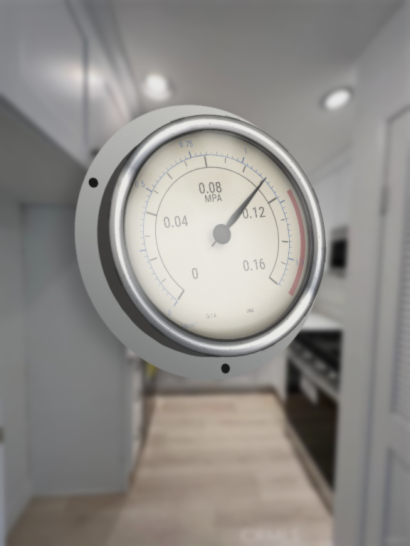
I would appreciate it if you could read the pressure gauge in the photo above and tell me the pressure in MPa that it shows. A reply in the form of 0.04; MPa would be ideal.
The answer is 0.11; MPa
